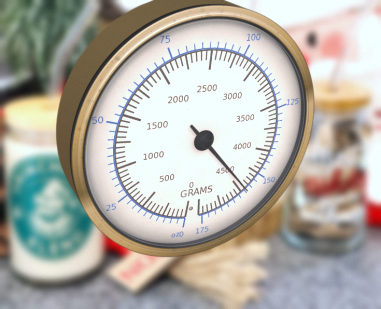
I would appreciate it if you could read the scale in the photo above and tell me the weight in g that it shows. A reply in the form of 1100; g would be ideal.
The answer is 4450; g
